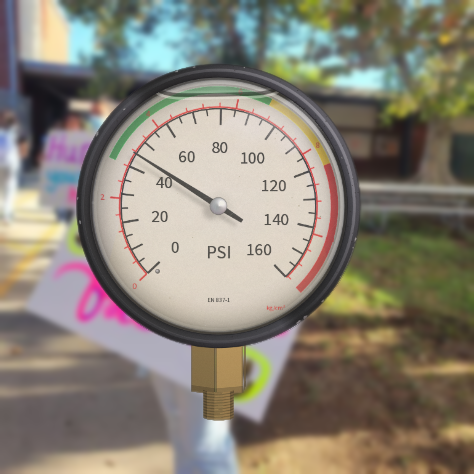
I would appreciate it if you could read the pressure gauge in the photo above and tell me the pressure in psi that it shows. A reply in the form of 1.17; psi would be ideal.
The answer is 45; psi
